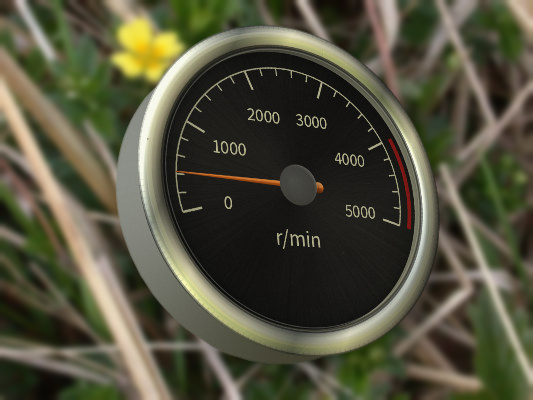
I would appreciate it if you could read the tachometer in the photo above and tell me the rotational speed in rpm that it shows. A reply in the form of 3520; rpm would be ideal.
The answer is 400; rpm
